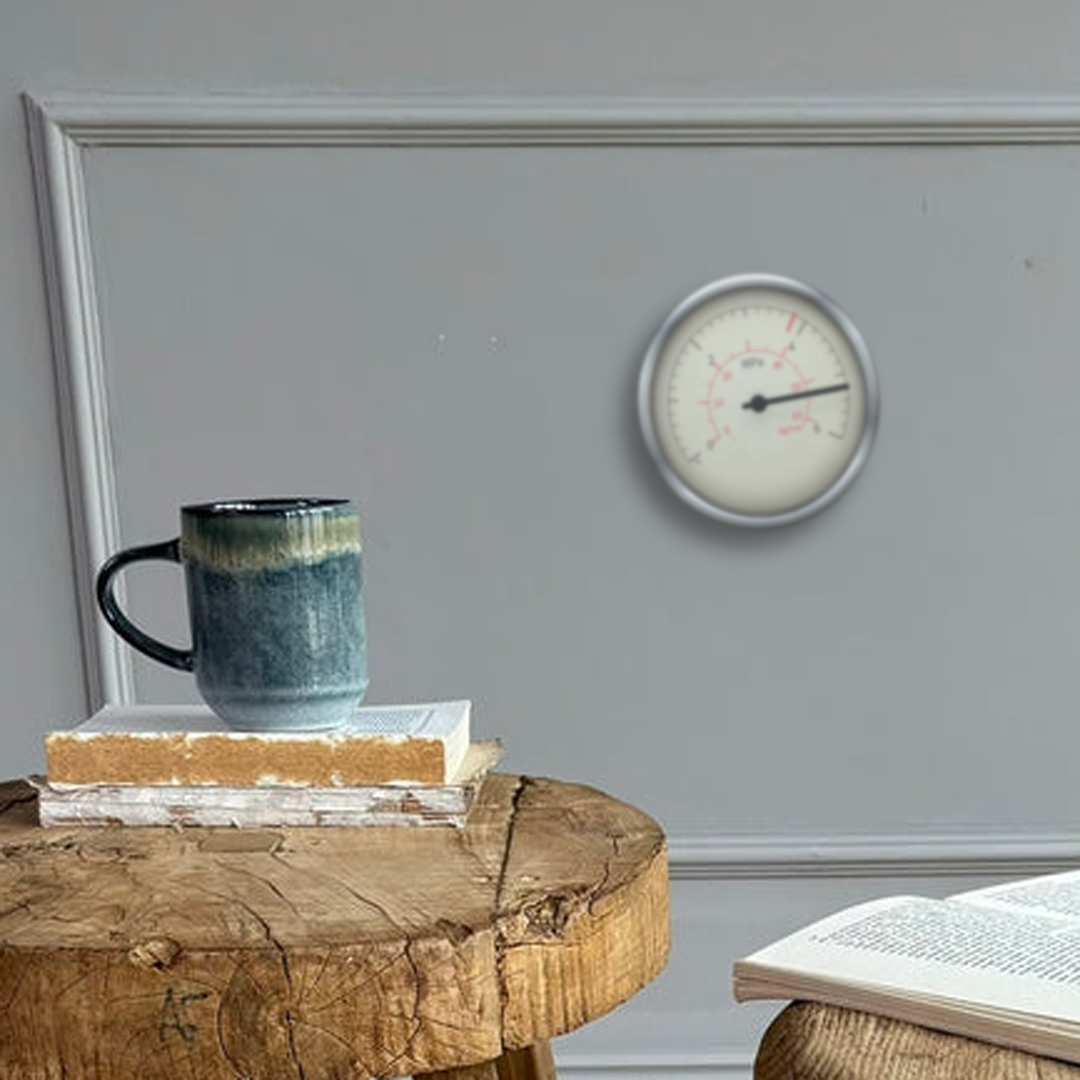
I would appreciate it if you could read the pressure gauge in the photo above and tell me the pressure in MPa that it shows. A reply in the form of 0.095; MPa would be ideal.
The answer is 5.2; MPa
